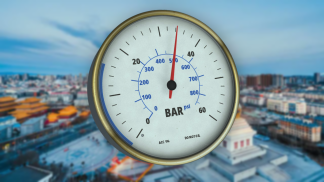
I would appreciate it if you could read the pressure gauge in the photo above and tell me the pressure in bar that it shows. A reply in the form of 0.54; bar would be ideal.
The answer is 34; bar
